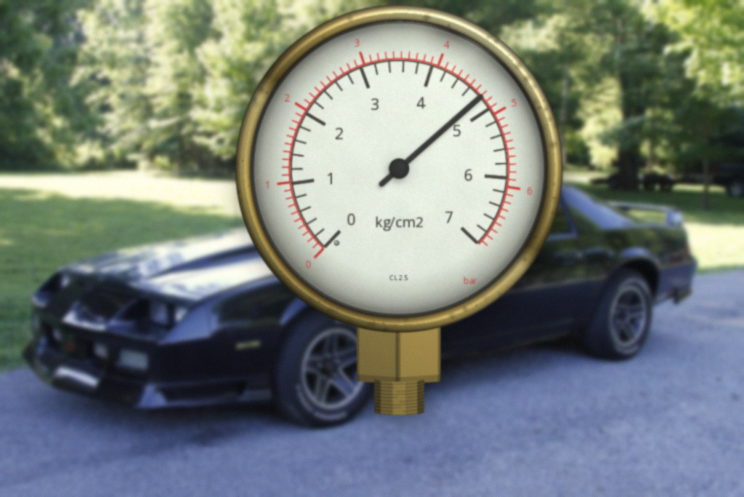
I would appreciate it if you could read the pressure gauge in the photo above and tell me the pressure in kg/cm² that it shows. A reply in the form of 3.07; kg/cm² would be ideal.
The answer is 4.8; kg/cm²
